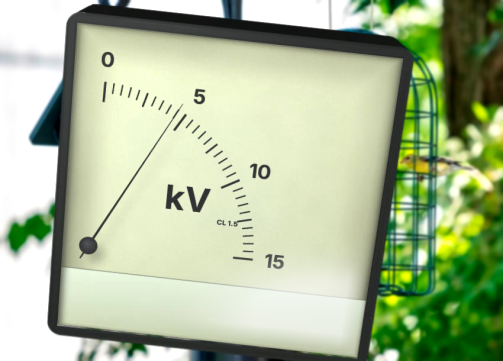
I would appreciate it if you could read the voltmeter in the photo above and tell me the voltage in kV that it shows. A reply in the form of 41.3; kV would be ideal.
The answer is 4.5; kV
